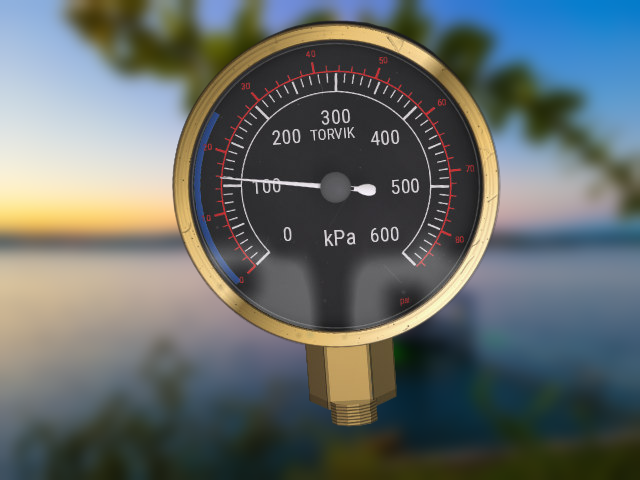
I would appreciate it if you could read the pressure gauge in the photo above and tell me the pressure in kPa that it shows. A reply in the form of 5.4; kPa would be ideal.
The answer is 110; kPa
